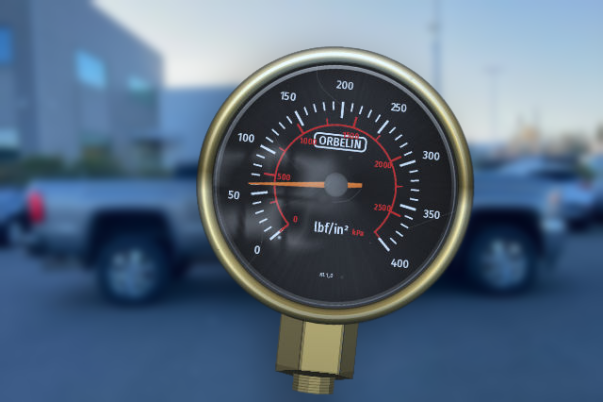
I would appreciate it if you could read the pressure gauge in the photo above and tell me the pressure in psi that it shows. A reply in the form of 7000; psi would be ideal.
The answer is 60; psi
